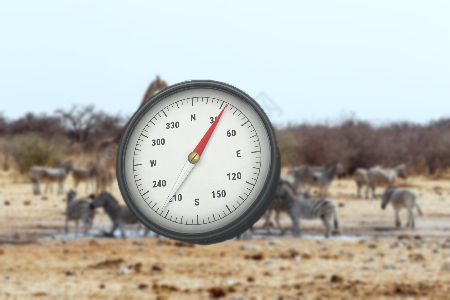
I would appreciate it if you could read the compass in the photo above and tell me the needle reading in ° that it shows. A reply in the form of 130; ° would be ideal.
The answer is 35; °
